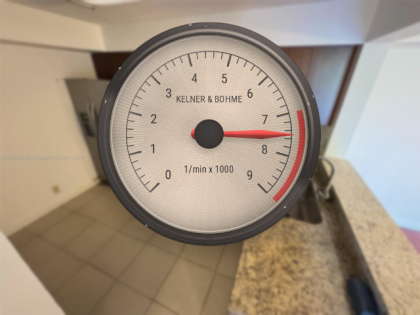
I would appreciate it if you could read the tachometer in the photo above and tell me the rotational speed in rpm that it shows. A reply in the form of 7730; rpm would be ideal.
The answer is 7500; rpm
